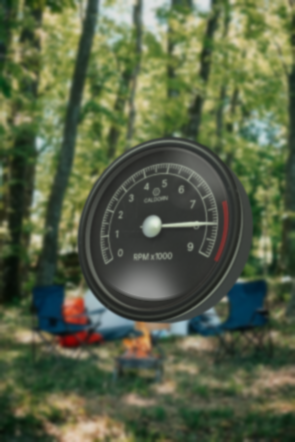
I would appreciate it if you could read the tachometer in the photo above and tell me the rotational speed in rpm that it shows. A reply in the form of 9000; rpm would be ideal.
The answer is 8000; rpm
